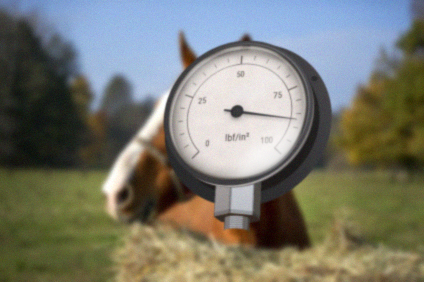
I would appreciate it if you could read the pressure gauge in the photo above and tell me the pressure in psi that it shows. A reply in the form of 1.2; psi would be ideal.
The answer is 87.5; psi
